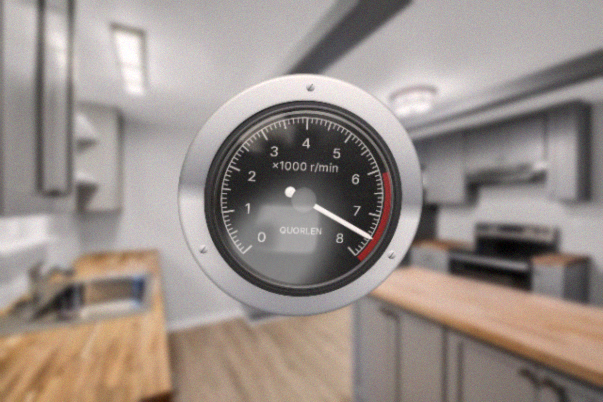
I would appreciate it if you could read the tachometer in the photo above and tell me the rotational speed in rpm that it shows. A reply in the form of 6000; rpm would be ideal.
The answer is 7500; rpm
